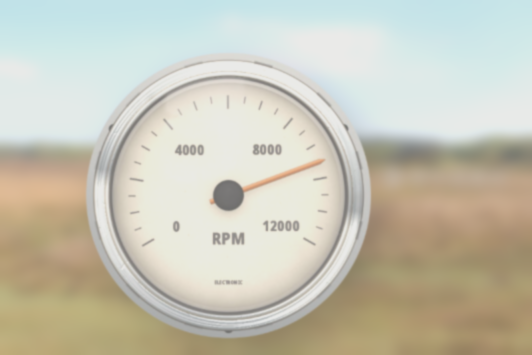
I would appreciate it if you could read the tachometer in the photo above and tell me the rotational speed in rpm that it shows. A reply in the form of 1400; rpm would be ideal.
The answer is 9500; rpm
